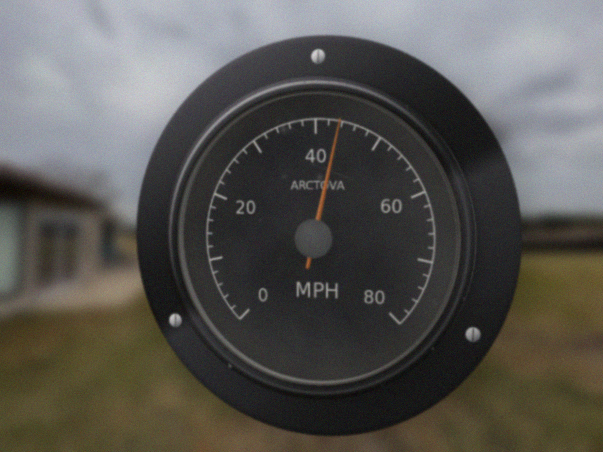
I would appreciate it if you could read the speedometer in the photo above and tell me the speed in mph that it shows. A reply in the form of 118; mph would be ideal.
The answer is 44; mph
